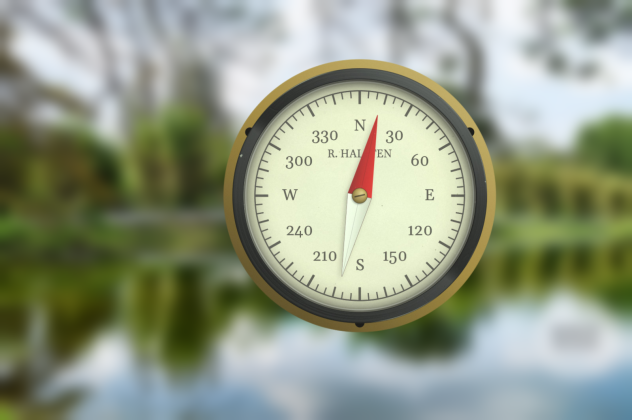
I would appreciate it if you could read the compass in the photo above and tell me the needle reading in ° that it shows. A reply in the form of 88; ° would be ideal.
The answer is 12.5; °
